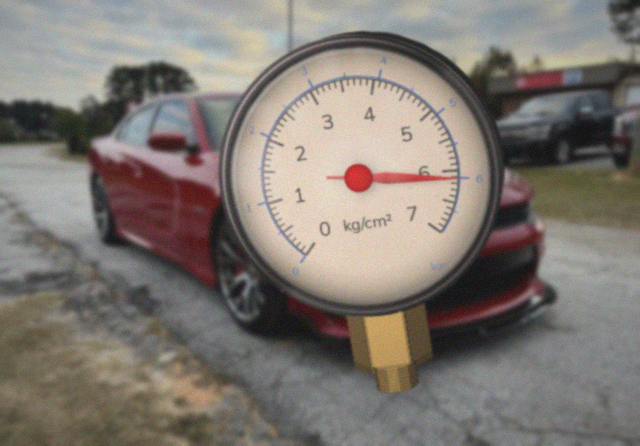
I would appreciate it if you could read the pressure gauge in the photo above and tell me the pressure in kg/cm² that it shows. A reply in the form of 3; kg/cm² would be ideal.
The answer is 6.1; kg/cm²
